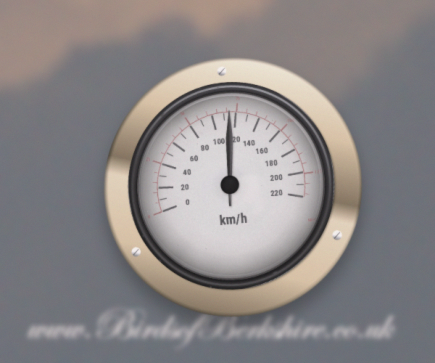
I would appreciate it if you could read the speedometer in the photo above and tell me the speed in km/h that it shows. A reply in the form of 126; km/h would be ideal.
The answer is 115; km/h
